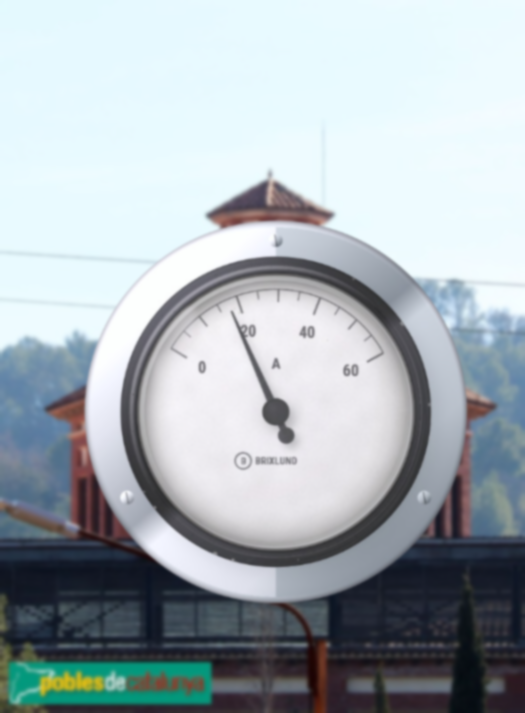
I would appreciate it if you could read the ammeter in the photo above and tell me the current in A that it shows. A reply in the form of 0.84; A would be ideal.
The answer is 17.5; A
